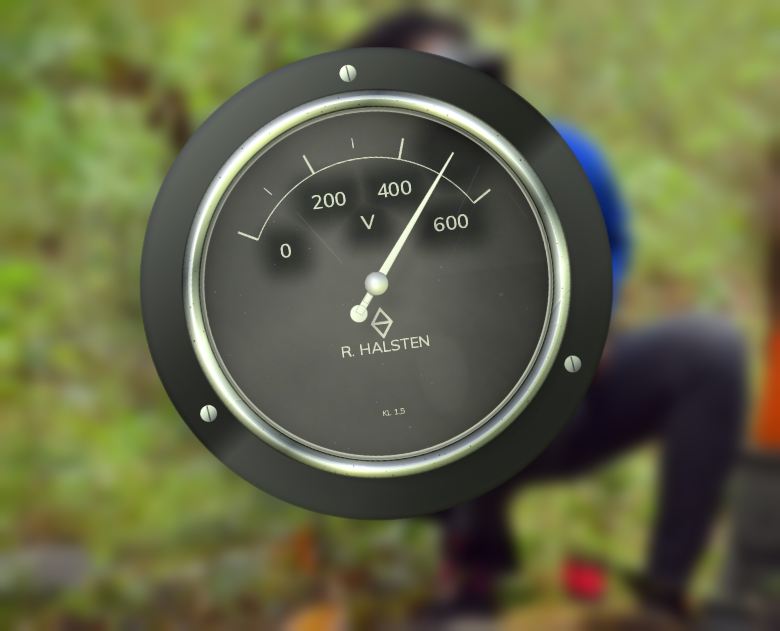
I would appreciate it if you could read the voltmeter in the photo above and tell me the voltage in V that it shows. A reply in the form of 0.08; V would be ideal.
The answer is 500; V
